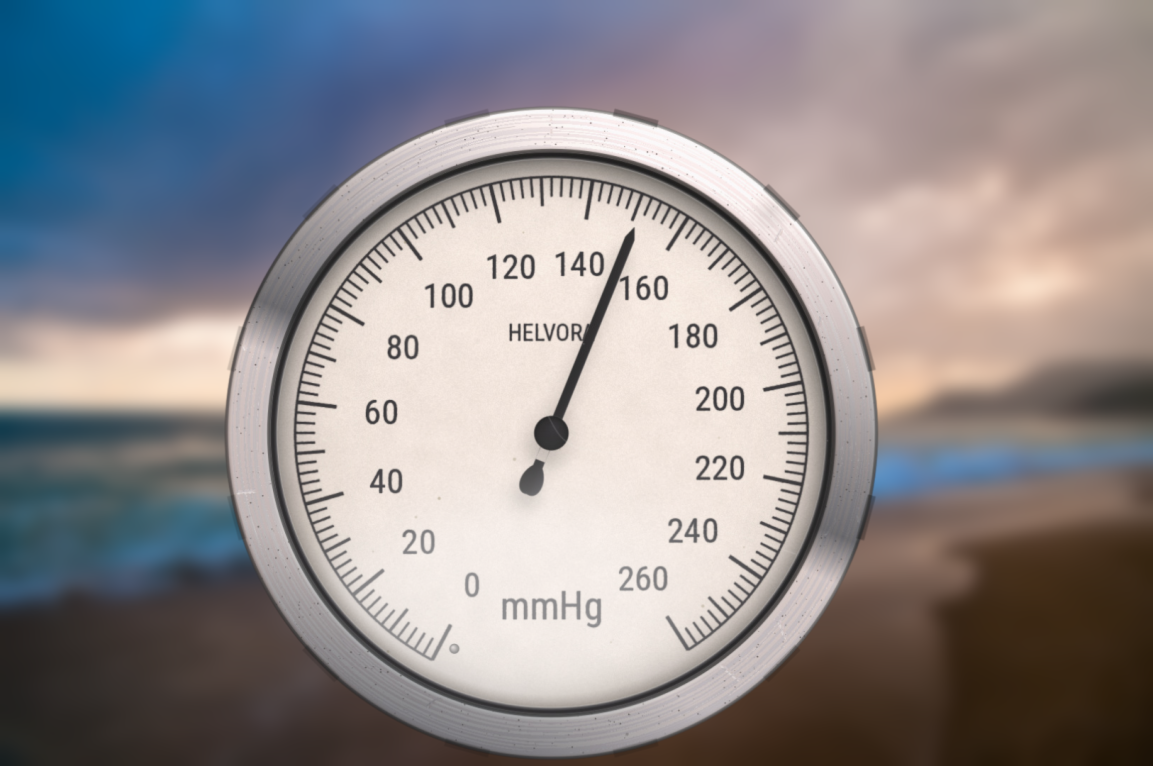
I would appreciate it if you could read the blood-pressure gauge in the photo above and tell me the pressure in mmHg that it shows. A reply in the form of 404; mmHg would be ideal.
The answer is 151; mmHg
